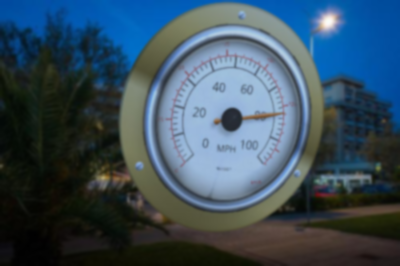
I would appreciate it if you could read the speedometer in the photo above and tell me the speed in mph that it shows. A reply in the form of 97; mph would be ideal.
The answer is 80; mph
